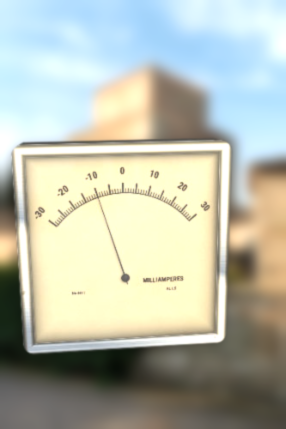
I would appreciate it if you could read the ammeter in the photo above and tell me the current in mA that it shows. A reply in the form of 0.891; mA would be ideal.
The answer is -10; mA
